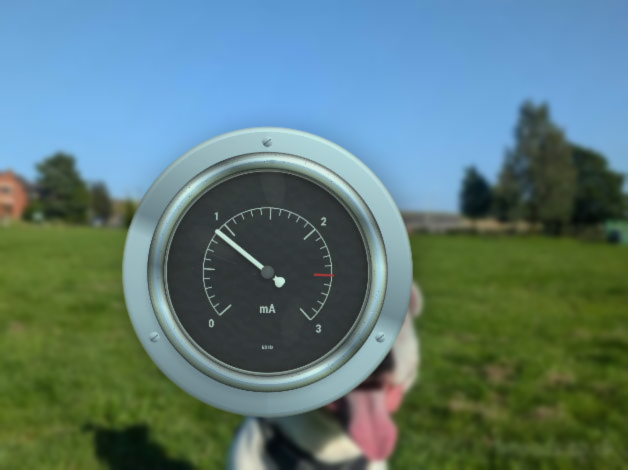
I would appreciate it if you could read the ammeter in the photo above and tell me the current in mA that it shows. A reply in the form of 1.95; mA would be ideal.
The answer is 0.9; mA
